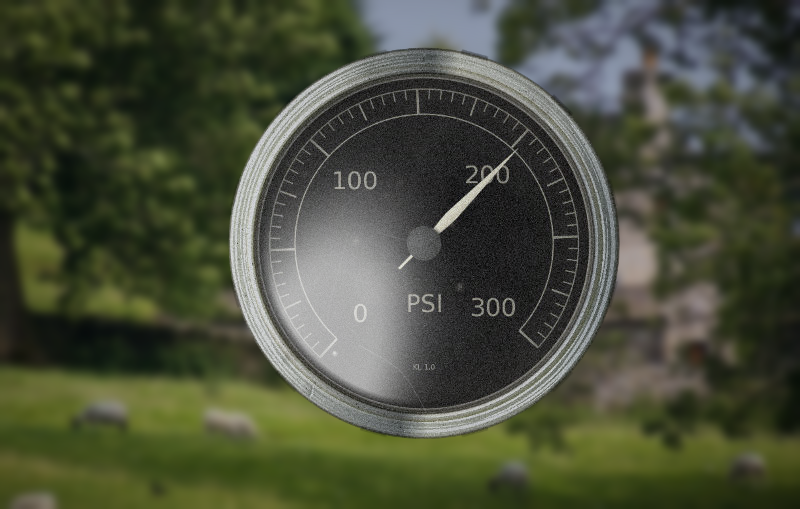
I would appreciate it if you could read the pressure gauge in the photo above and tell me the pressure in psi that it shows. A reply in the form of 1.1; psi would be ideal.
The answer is 202.5; psi
